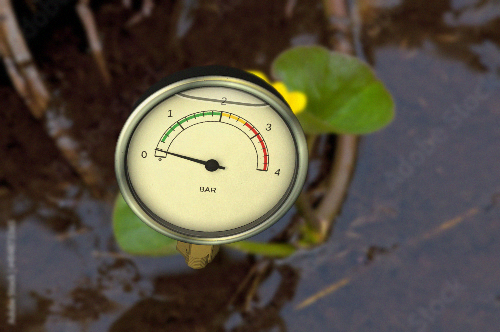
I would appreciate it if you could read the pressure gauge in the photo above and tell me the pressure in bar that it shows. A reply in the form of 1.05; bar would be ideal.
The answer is 0.2; bar
